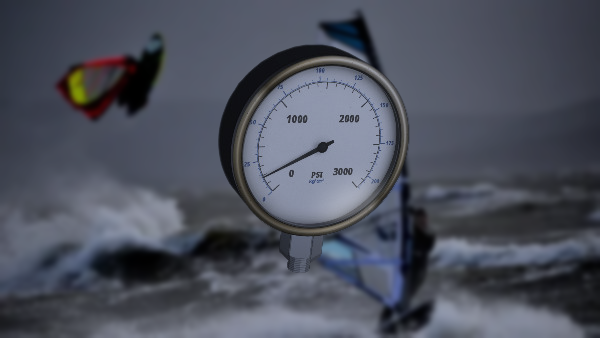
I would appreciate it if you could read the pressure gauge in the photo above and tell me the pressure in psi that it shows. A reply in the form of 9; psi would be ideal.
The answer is 200; psi
